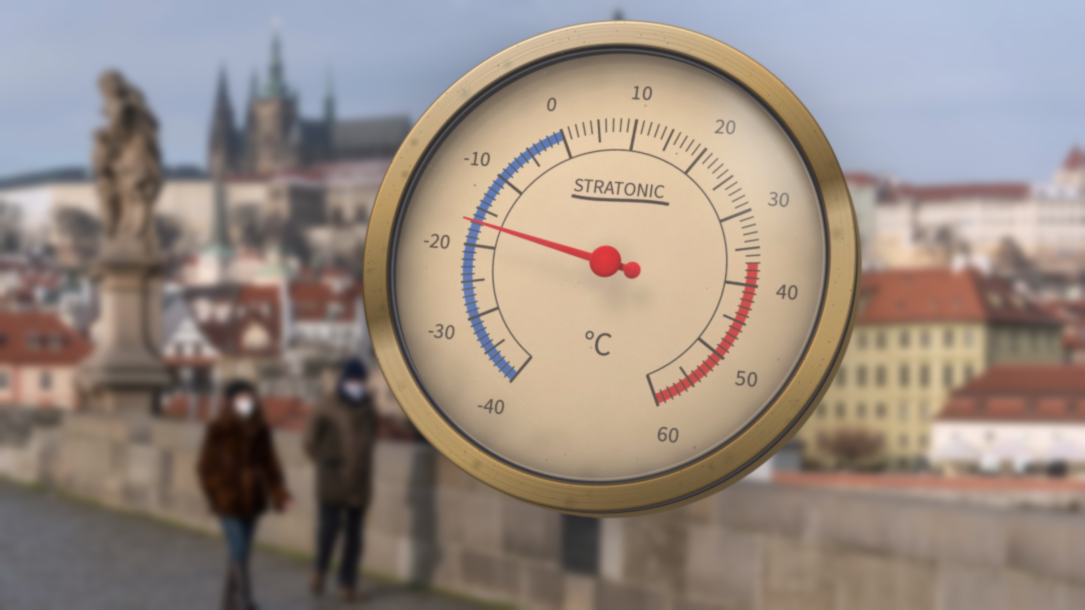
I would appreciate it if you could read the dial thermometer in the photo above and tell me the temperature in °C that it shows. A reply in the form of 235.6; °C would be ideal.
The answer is -17; °C
